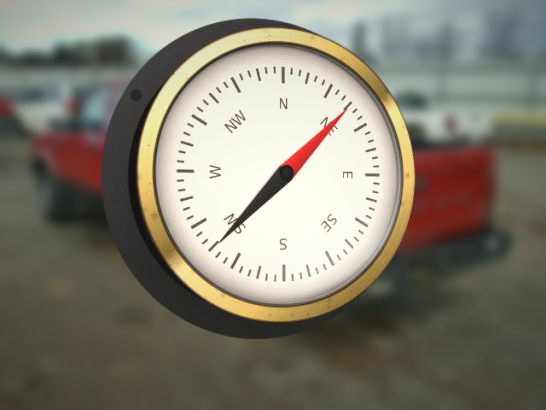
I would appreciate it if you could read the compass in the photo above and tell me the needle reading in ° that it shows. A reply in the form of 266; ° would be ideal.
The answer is 45; °
